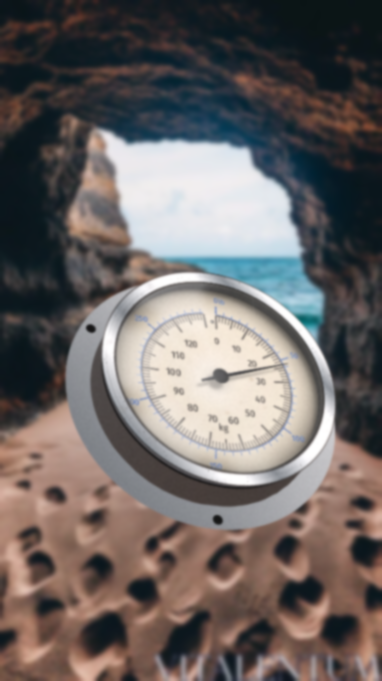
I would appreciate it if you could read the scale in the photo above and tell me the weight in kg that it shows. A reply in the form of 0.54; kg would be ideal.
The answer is 25; kg
